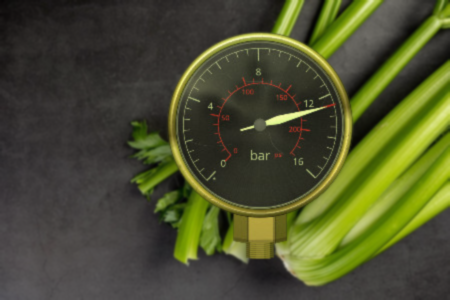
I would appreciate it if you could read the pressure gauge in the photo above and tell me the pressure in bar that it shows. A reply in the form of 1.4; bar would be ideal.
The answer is 12.5; bar
